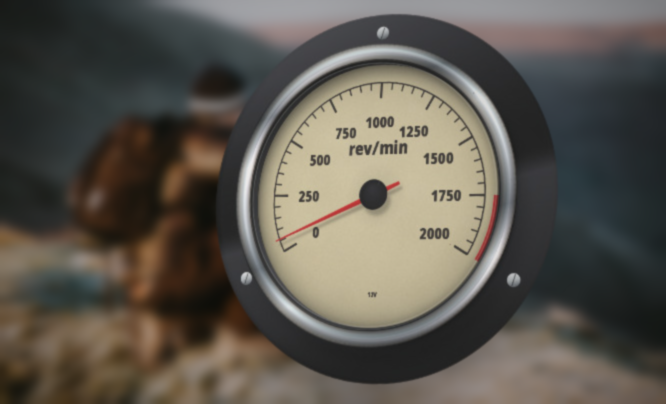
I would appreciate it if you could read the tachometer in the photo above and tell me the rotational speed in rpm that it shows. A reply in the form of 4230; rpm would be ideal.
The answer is 50; rpm
